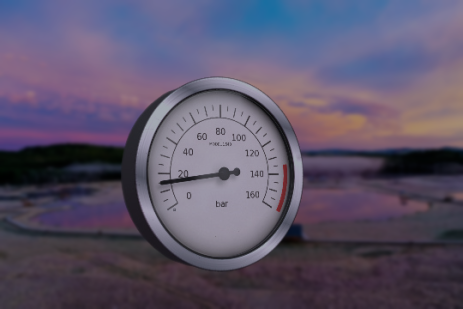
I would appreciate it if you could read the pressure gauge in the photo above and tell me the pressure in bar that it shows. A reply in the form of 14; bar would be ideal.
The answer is 15; bar
